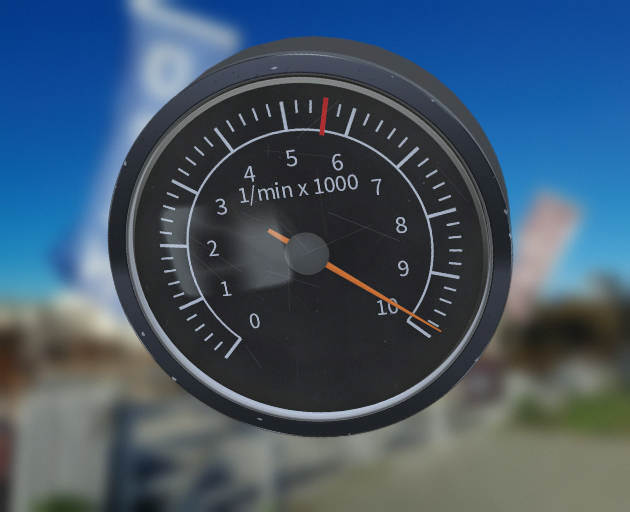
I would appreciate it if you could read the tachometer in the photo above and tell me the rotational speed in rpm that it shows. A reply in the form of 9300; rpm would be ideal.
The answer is 9800; rpm
